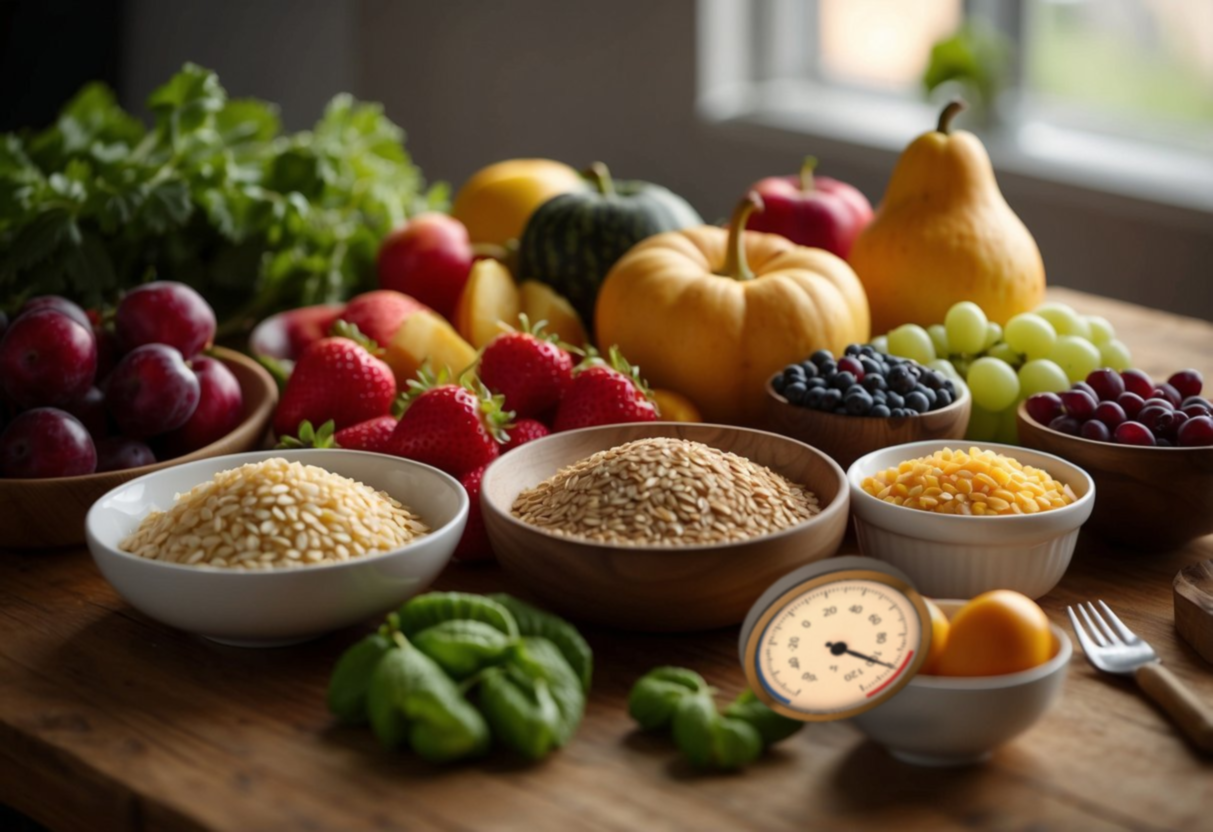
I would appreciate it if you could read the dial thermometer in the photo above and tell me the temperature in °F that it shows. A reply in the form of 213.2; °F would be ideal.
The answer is 100; °F
